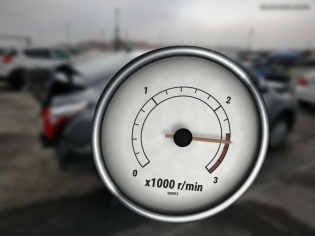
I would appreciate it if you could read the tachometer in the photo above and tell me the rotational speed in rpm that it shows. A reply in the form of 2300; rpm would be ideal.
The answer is 2500; rpm
